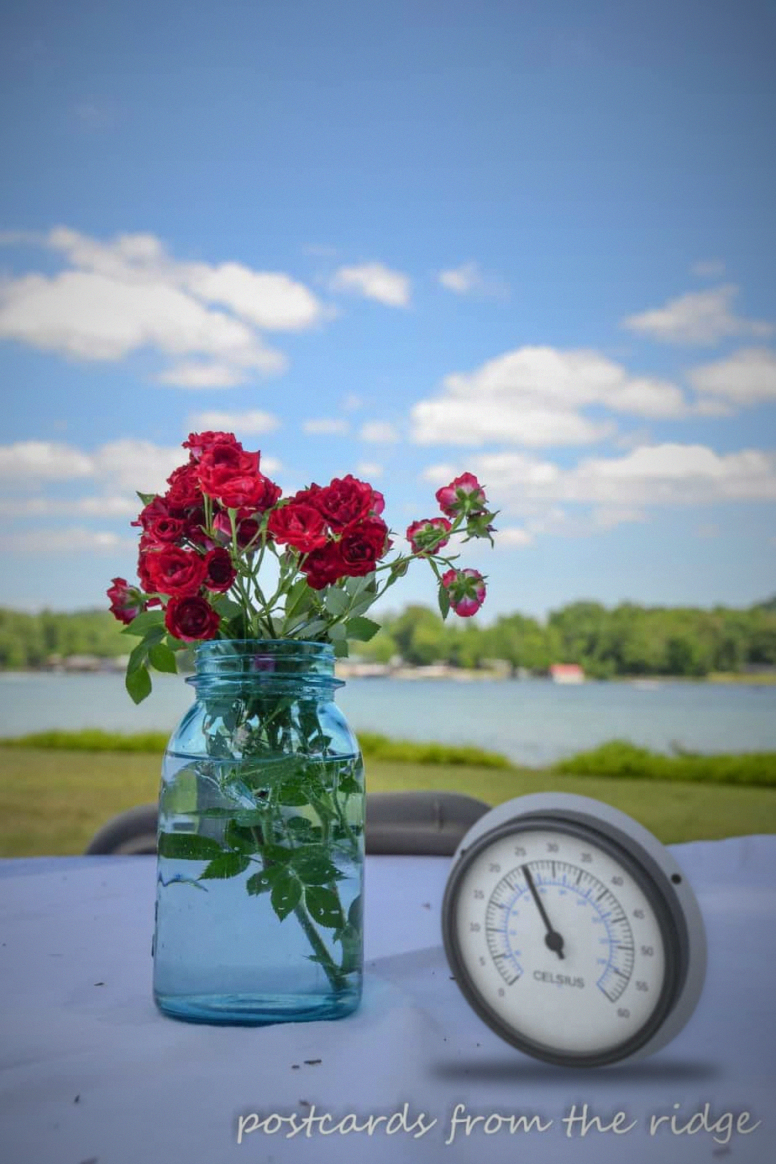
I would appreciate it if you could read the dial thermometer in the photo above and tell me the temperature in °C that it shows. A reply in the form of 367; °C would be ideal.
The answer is 25; °C
